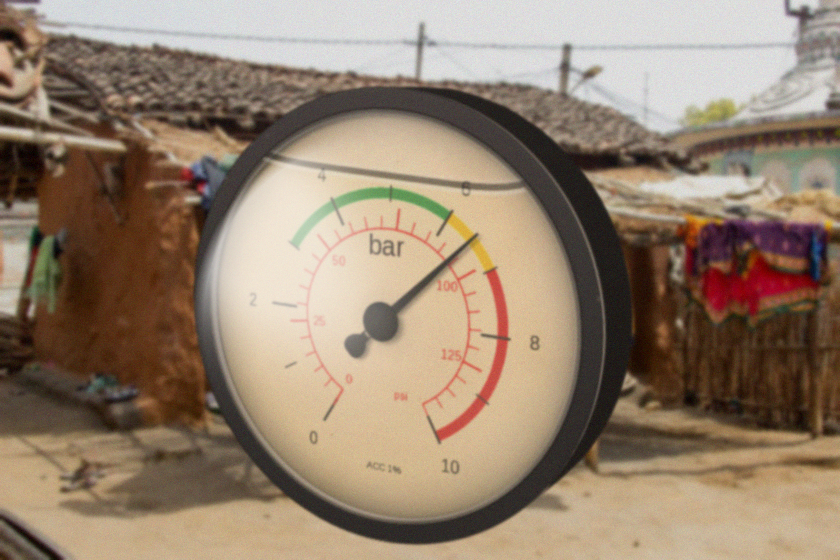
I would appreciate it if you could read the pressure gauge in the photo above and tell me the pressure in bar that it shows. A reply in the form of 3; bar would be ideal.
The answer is 6.5; bar
